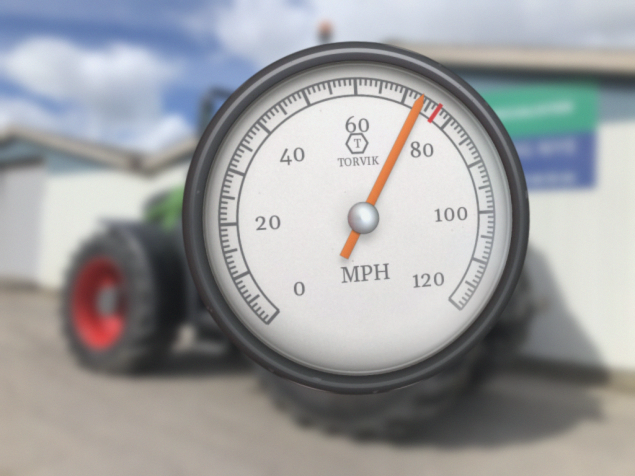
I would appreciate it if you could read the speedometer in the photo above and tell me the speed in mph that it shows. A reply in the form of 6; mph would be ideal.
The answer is 73; mph
